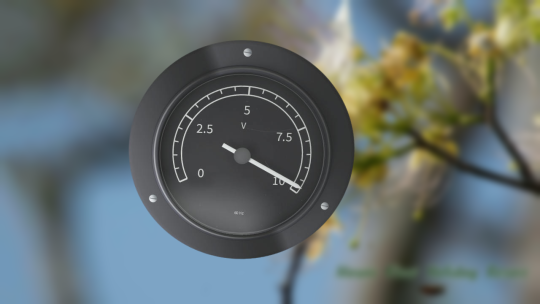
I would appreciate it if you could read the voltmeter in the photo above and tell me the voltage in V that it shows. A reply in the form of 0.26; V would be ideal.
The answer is 9.75; V
